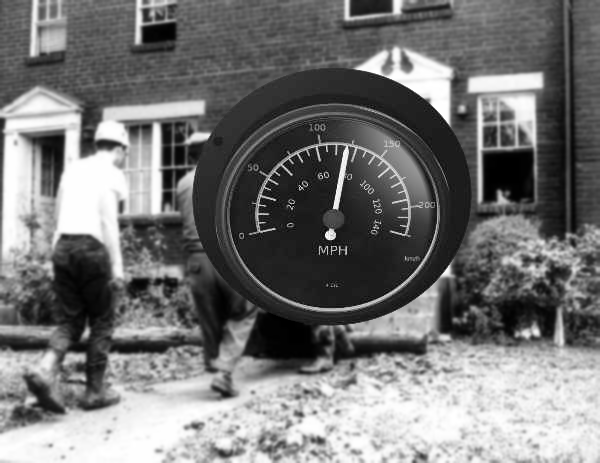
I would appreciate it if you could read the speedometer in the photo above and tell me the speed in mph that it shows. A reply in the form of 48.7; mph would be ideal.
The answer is 75; mph
